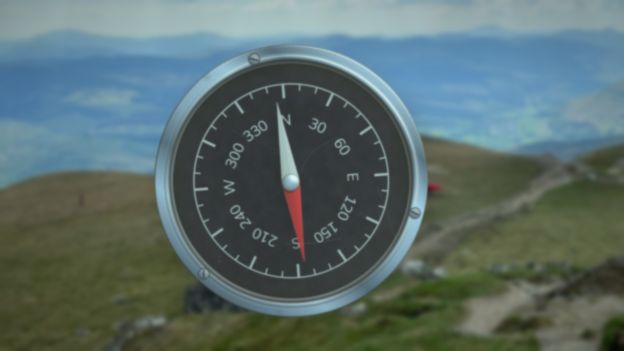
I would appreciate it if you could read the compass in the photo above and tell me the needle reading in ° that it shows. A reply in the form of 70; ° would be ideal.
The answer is 175; °
